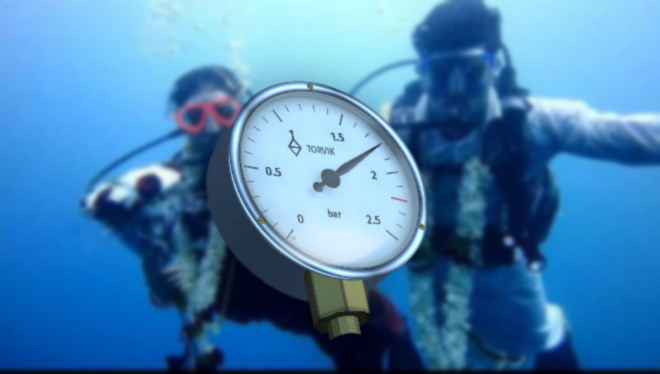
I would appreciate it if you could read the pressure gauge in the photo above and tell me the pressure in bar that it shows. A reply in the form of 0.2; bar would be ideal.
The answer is 1.8; bar
